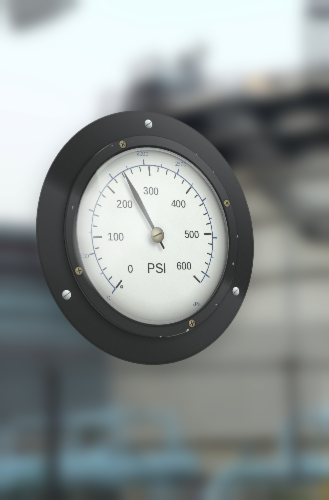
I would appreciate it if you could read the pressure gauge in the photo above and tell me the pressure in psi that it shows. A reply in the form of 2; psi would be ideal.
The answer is 240; psi
